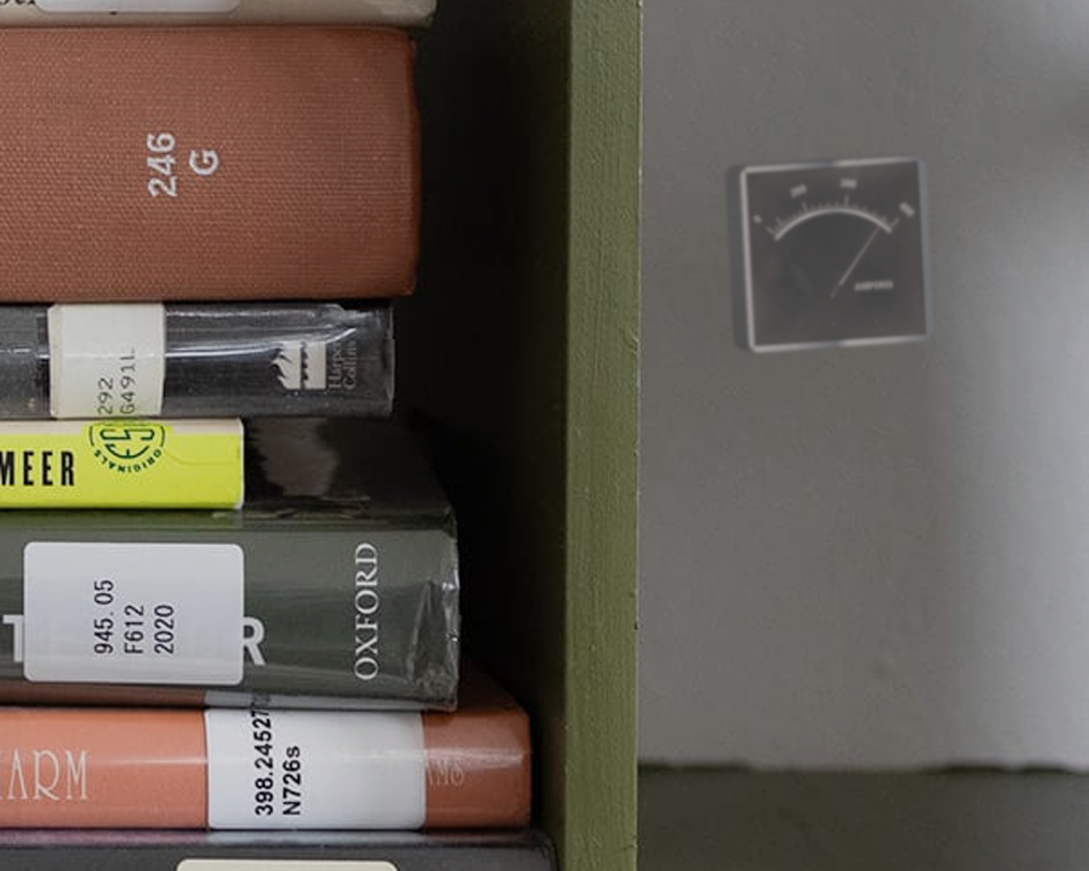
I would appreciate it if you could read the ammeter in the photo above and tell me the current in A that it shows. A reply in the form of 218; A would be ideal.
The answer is 380; A
